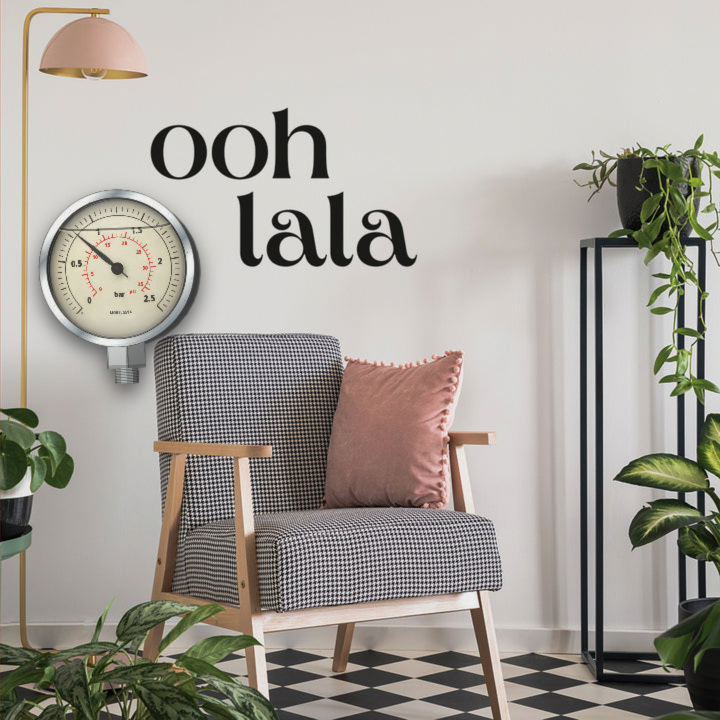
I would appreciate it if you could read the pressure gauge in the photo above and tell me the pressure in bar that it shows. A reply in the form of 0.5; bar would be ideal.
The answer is 0.8; bar
